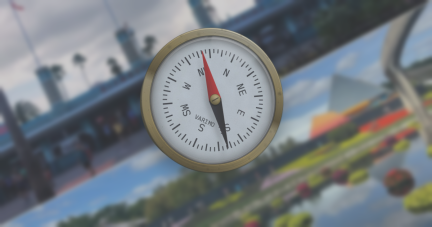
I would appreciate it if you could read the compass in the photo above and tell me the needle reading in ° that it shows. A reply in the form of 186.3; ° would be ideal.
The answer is 320; °
